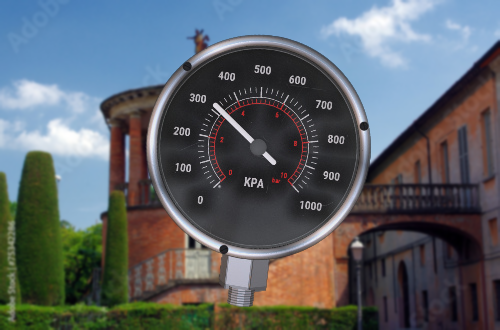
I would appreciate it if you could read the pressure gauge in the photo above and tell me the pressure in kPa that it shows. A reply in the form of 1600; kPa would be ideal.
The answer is 320; kPa
